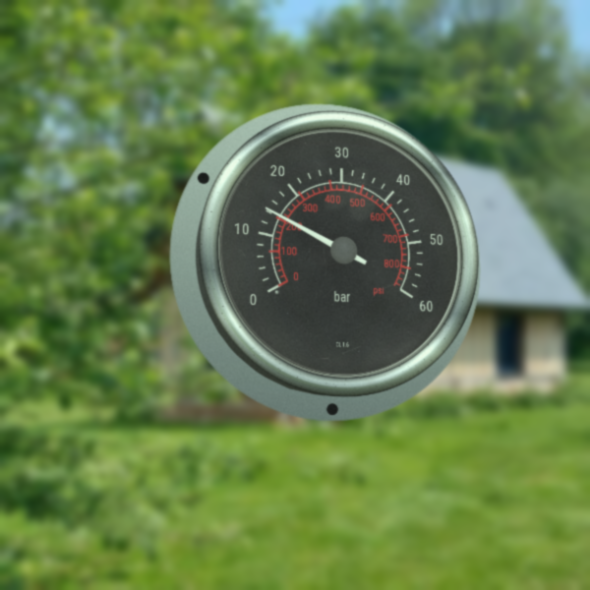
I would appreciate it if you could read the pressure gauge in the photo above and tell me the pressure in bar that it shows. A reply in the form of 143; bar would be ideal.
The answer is 14; bar
